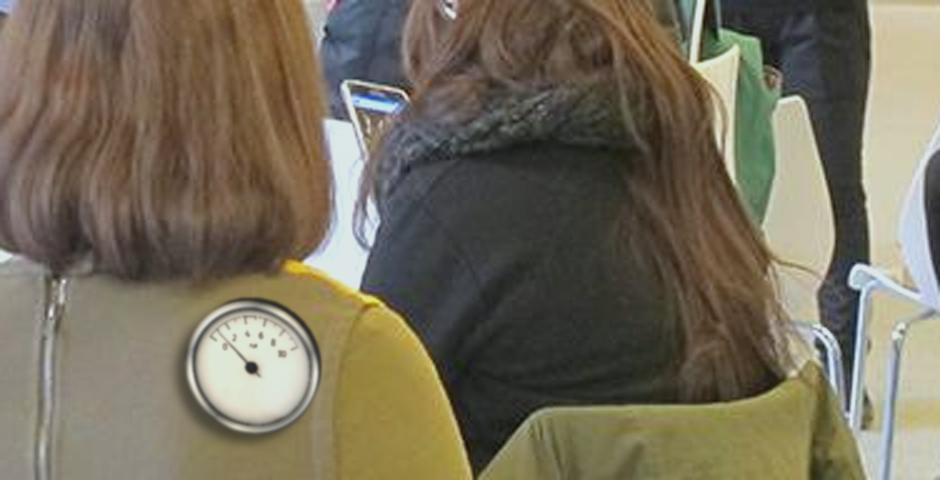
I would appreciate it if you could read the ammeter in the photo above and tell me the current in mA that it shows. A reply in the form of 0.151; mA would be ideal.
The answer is 1; mA
